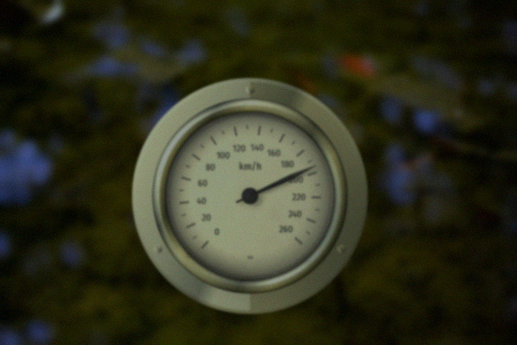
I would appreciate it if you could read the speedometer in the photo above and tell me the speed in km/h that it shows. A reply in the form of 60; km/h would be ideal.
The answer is 195; km/h
